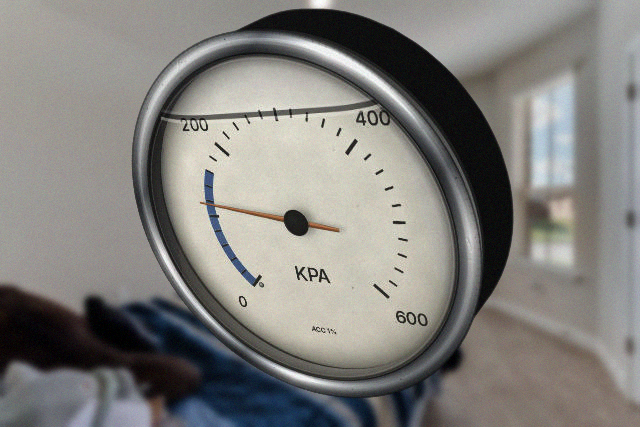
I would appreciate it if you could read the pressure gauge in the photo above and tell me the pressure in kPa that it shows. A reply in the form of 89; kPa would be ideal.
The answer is 120; kPa
